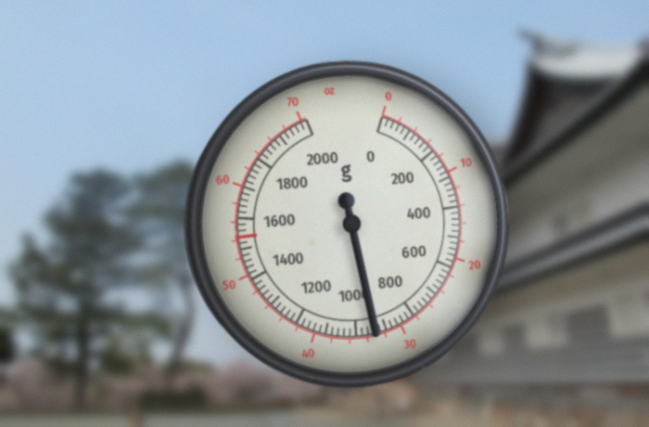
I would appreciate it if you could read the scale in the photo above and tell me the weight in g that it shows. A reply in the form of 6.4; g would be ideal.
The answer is 940; g
